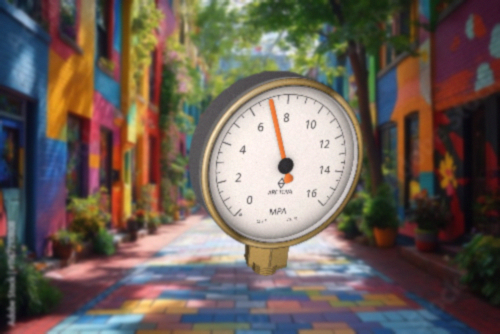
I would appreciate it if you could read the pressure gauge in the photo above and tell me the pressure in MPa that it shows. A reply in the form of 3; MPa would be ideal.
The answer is 7; MPa
